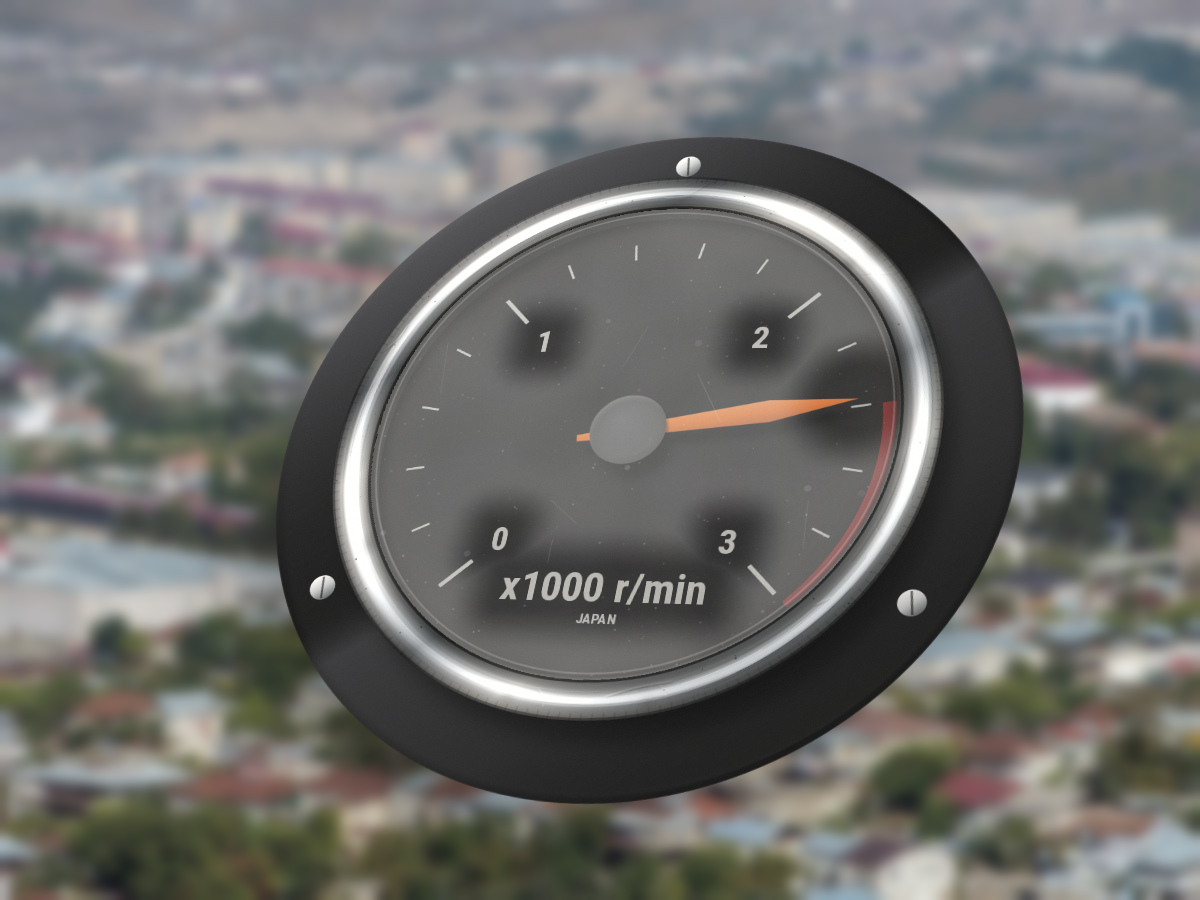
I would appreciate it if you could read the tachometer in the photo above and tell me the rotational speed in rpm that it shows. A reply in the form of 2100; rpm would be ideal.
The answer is 2400; rpm
